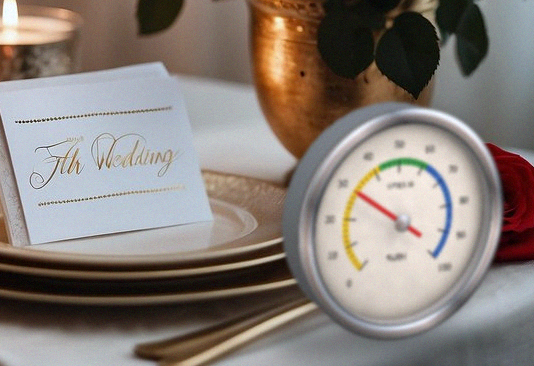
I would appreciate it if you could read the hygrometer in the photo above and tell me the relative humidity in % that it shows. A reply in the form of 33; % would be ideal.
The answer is 30; %
